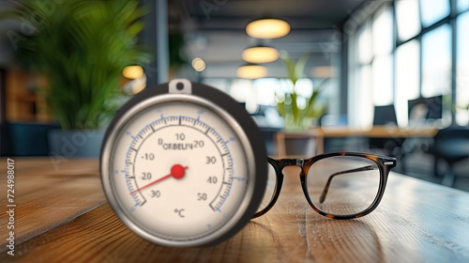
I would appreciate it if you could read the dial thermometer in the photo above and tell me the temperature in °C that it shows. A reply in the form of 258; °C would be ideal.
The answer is -25; °C
